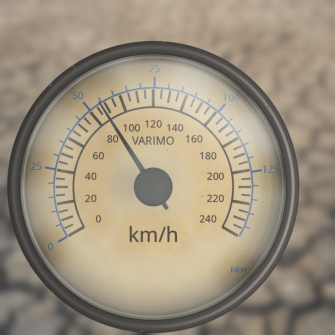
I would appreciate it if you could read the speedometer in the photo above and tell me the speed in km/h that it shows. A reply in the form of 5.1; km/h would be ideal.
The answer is 87.5; km/h
